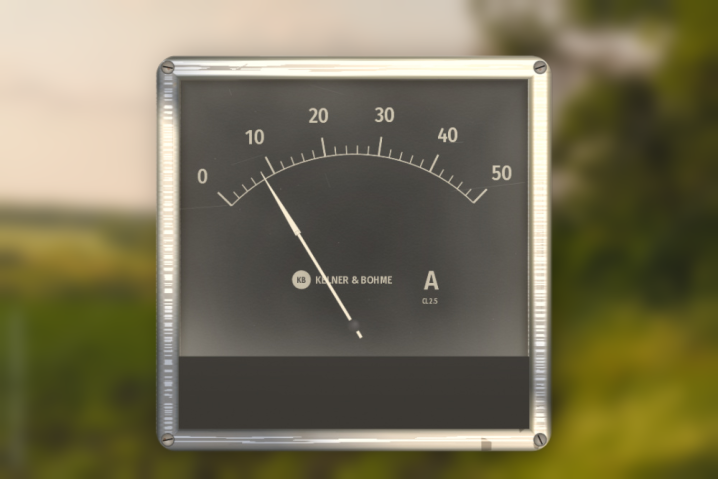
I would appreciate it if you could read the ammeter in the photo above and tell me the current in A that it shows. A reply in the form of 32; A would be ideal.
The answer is 8; A
